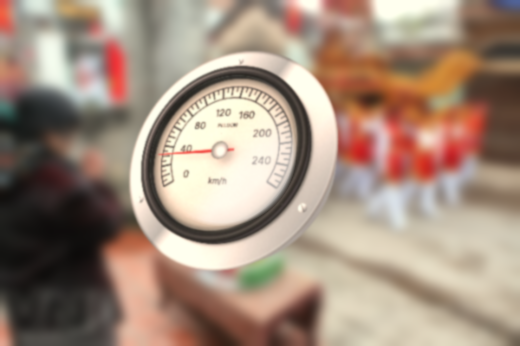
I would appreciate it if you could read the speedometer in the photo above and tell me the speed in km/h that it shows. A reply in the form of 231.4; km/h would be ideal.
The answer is 30; km/h
